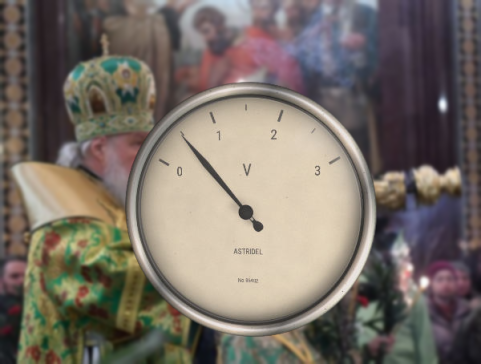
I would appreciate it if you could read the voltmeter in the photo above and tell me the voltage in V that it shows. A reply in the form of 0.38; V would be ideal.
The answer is 0.5; V
